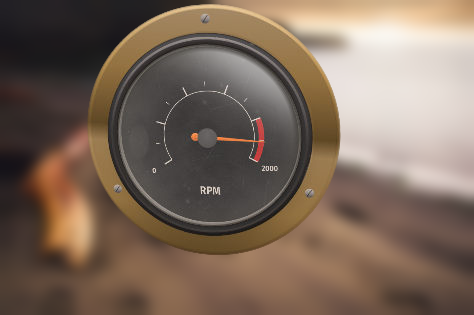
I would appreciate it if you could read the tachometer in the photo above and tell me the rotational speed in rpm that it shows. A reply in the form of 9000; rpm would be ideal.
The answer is 1800; rpm
